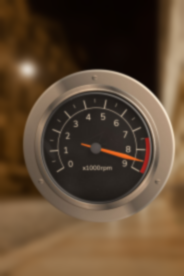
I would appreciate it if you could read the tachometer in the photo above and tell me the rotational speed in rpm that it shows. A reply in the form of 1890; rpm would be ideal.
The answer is 8500; rpm
